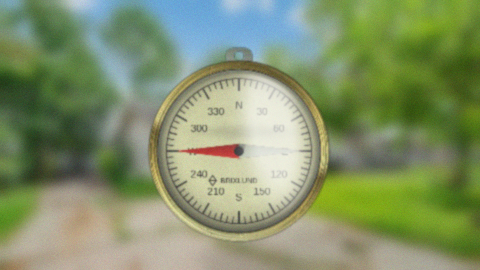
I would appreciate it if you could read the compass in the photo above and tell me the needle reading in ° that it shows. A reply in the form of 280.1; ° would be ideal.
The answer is 270; °
